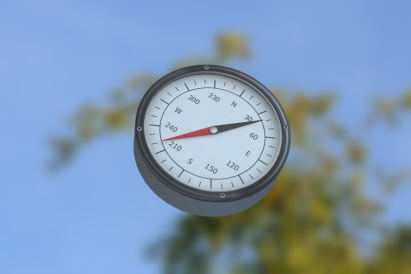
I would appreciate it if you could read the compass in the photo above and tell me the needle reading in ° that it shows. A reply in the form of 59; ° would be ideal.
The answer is 220; °
